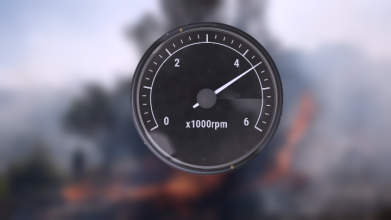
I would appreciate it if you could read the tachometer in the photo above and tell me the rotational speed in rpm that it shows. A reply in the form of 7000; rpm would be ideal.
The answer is 4400; rpm
